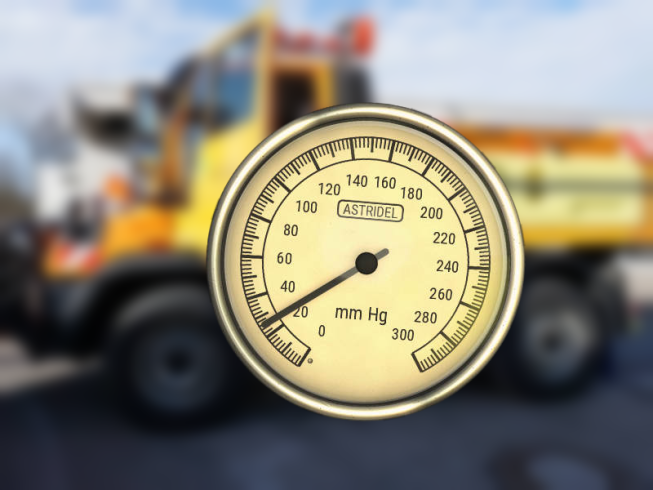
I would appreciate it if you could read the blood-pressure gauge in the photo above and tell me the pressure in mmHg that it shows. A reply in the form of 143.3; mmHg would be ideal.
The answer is 26; mmHg
